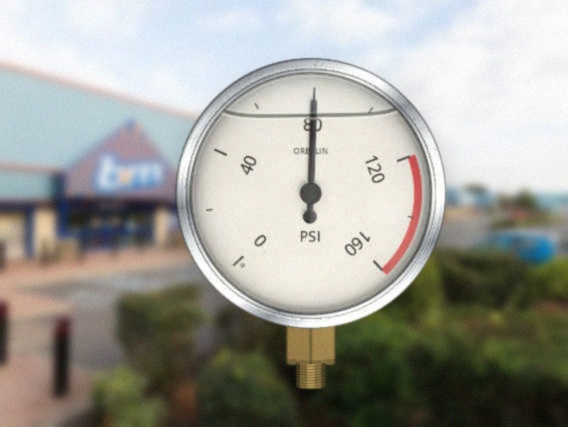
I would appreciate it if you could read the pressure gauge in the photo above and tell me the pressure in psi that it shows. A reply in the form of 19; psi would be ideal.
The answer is 80; psi
